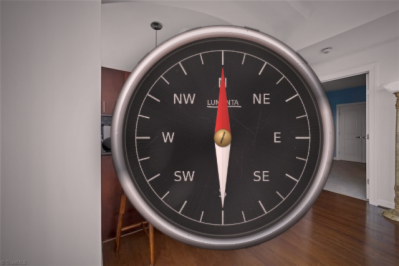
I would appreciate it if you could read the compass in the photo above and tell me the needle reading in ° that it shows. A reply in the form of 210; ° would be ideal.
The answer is 0; °
